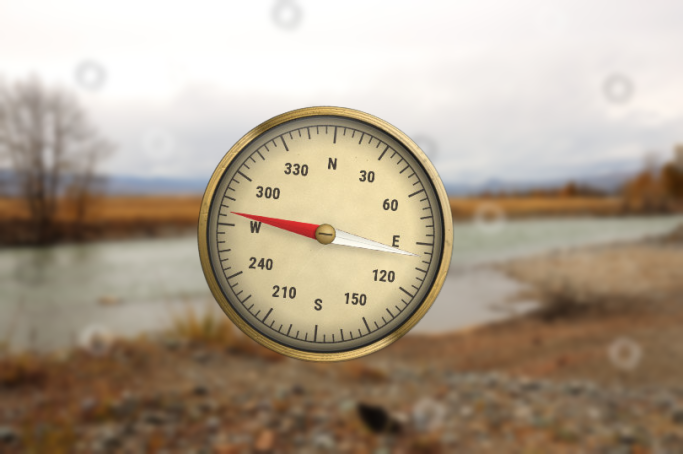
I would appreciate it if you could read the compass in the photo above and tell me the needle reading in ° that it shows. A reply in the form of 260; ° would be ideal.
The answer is 277.5; °
